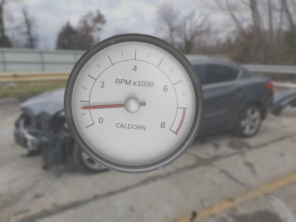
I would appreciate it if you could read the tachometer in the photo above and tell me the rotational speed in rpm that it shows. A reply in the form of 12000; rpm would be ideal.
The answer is 750; rpm
